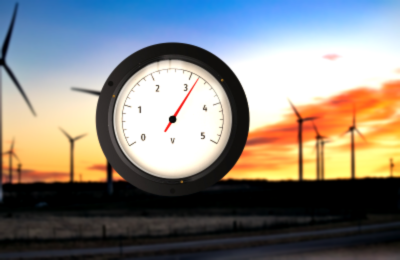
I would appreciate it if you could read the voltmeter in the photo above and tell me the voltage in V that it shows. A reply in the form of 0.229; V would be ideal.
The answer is 3.2; V
